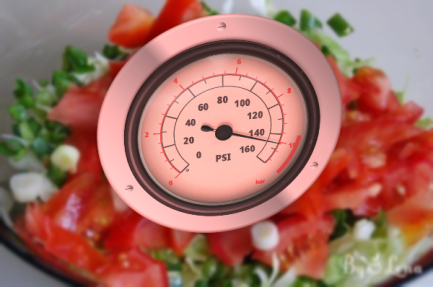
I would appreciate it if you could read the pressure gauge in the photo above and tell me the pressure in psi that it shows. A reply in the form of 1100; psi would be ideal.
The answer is 145; psi
